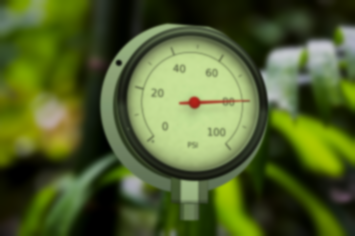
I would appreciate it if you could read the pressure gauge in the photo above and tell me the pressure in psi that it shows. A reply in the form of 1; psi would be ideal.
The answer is 80; psi
